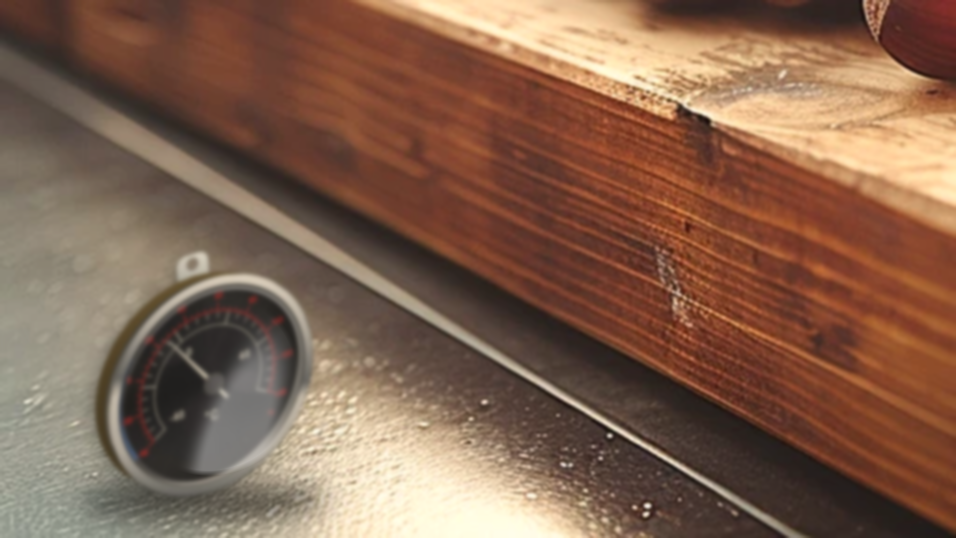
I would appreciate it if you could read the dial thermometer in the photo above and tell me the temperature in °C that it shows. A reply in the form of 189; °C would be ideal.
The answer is -4; °C
